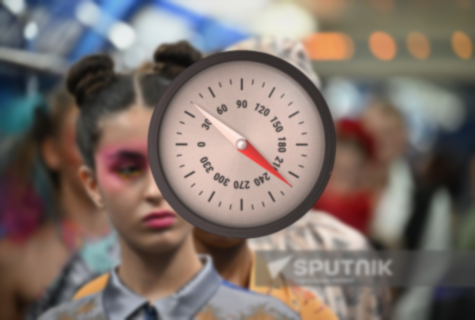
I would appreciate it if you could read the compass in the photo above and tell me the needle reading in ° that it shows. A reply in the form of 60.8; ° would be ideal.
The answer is 220; °
